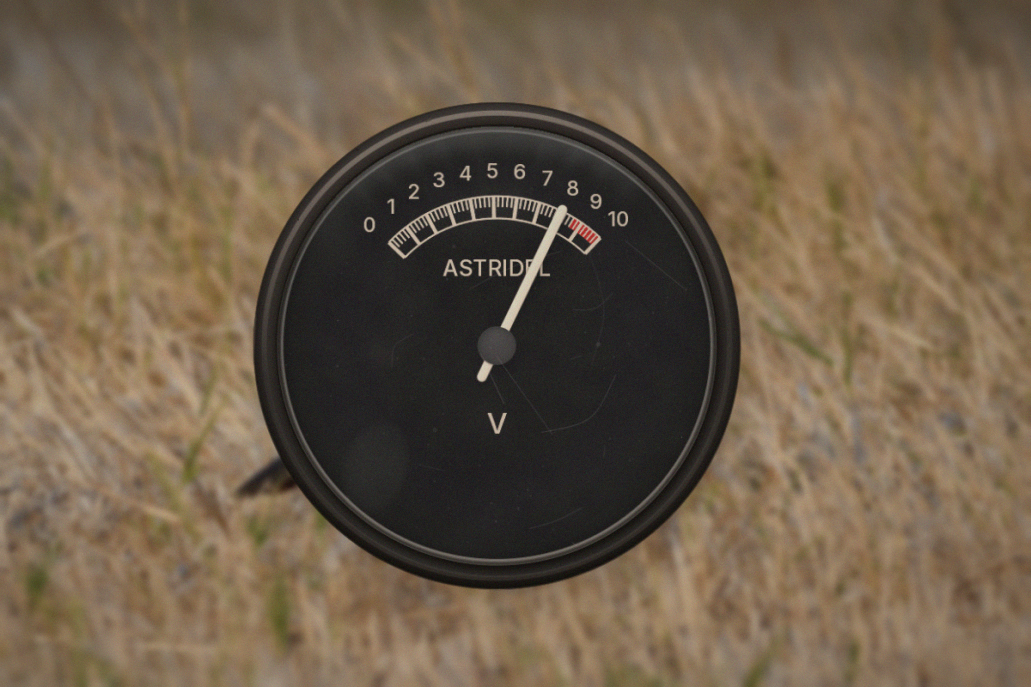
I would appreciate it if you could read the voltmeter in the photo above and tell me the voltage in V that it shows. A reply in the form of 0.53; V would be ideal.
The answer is 8; V
